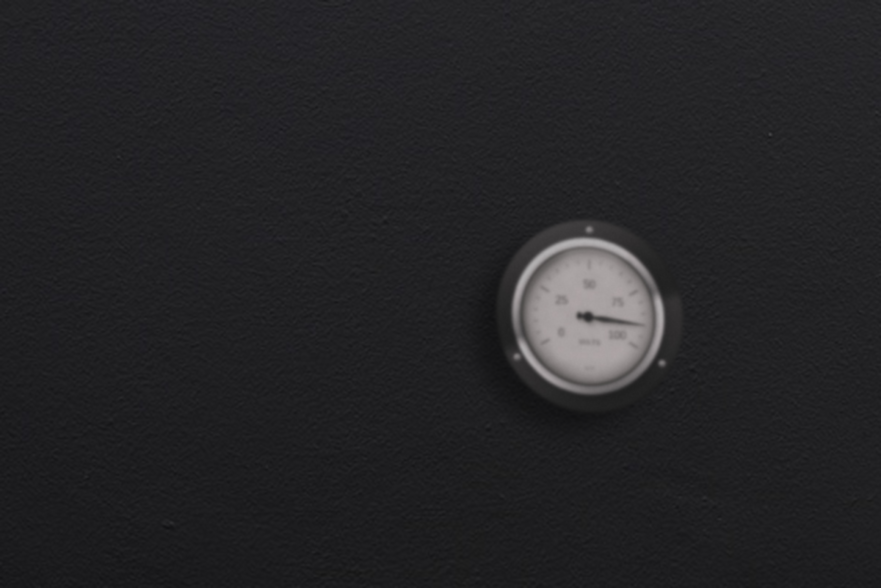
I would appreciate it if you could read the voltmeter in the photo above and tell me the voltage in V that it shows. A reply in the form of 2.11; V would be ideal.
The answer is 90; V
